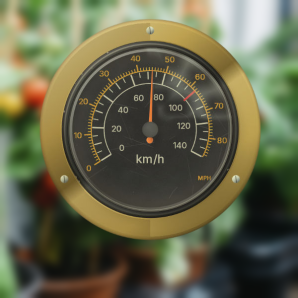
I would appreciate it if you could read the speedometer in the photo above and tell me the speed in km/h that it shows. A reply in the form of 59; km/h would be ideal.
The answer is 72.5; km/h
